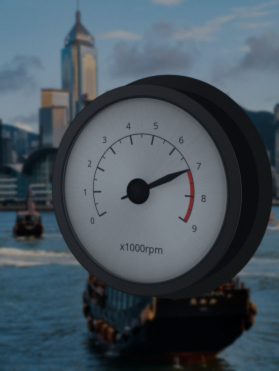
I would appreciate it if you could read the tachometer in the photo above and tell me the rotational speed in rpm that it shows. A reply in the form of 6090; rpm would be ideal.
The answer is 7000; rpm
